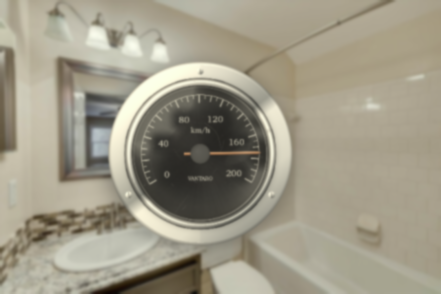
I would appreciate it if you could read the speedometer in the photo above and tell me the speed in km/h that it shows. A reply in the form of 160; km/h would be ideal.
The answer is 175; km/h
